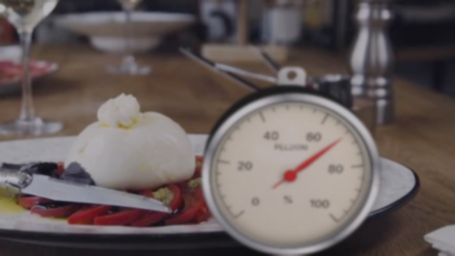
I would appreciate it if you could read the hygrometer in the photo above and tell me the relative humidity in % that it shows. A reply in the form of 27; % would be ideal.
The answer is 68; %
